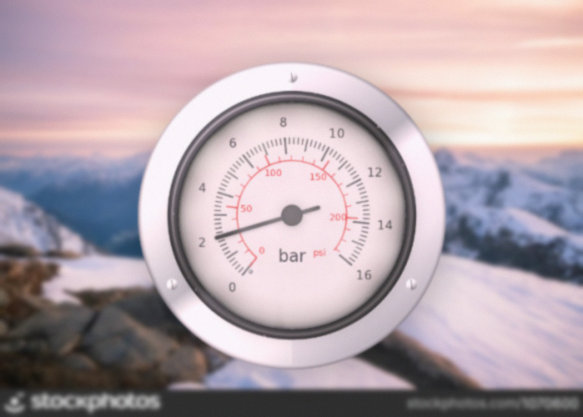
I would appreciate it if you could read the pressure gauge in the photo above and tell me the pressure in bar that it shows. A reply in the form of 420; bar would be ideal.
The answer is 2; bar
